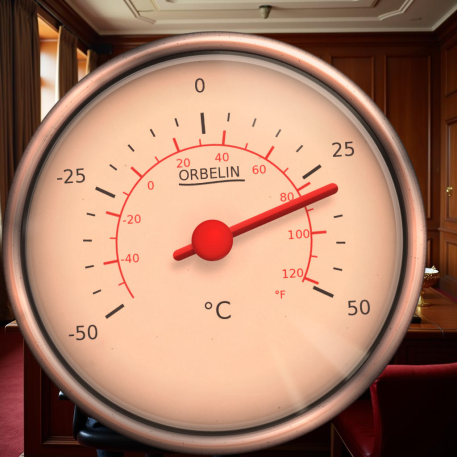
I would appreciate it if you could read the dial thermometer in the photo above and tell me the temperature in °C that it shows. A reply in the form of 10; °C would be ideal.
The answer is 30; °C
